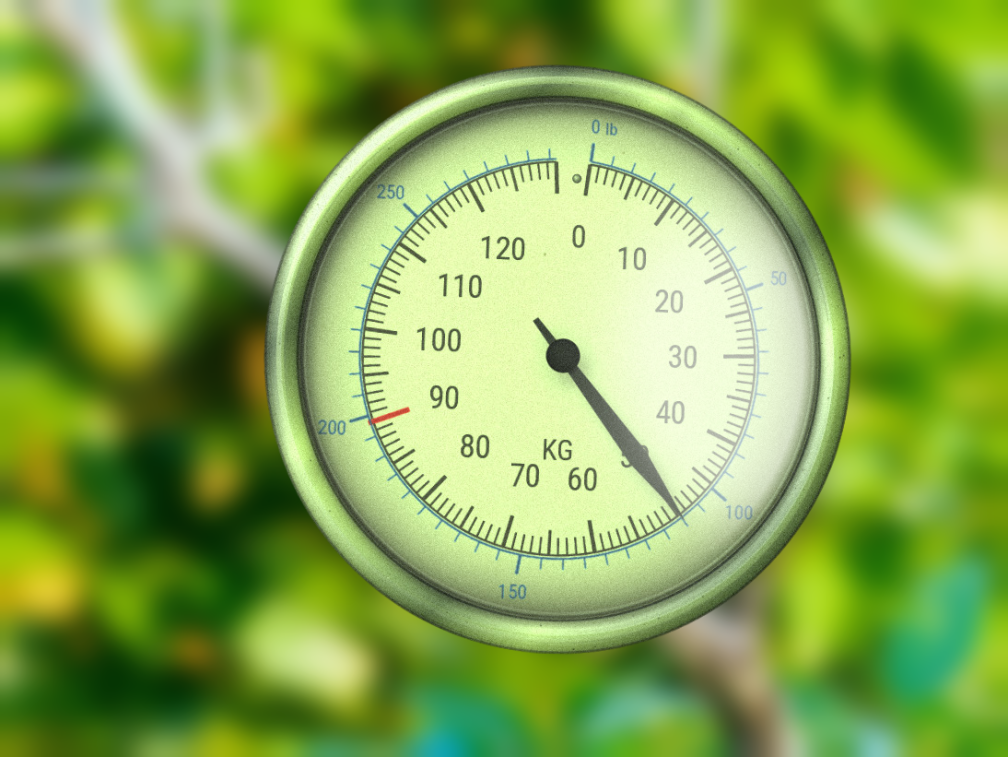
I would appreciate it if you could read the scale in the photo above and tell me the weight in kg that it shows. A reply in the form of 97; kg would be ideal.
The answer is 50; kg
